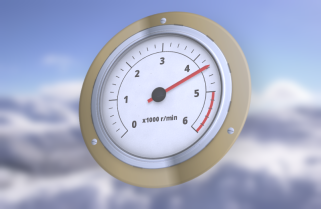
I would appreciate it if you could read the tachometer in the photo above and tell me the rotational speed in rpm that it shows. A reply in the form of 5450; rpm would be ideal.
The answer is 4400; rpm
